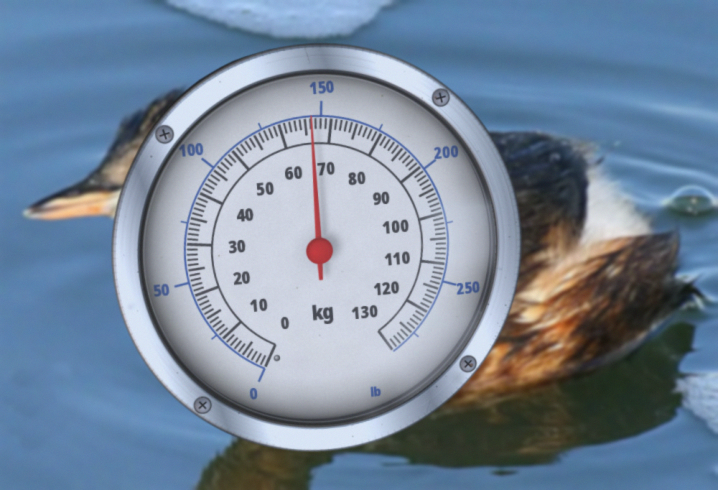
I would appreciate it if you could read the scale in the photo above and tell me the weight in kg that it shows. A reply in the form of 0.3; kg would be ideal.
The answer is 66; kg
